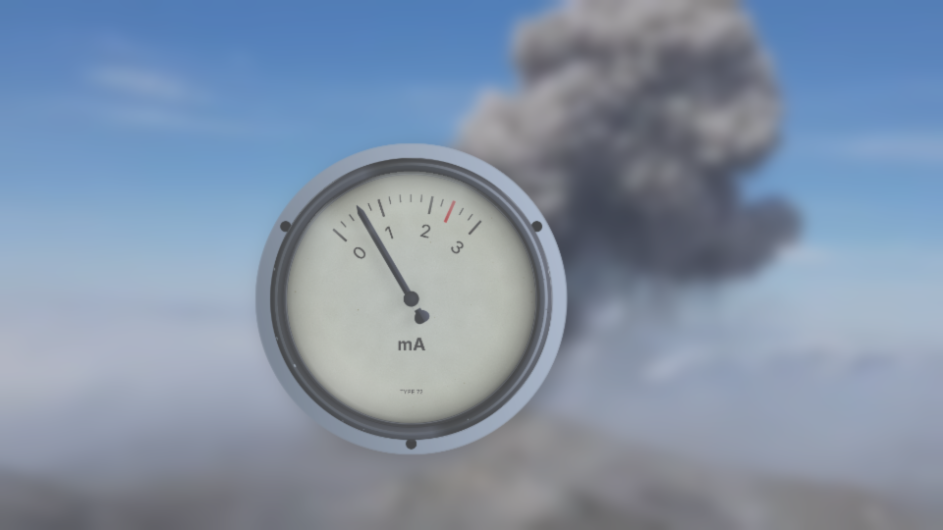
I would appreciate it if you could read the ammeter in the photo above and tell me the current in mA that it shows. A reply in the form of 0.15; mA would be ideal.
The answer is 0.6; mA
